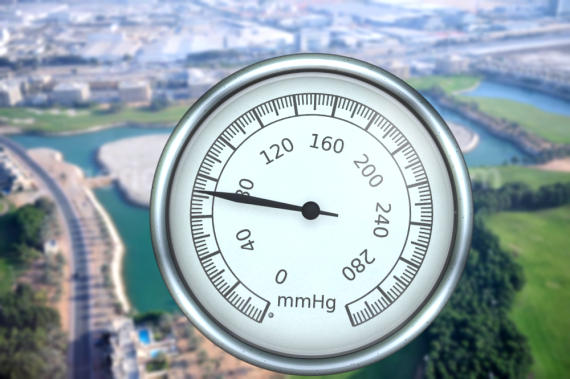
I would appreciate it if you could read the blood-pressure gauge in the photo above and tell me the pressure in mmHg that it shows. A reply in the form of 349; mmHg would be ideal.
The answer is 72; mmHg
